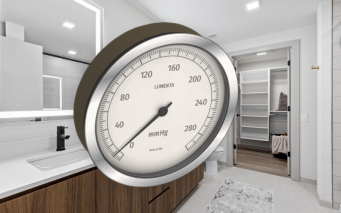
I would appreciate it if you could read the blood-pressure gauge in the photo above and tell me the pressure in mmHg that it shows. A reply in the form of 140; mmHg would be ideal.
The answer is 10; mmHg
